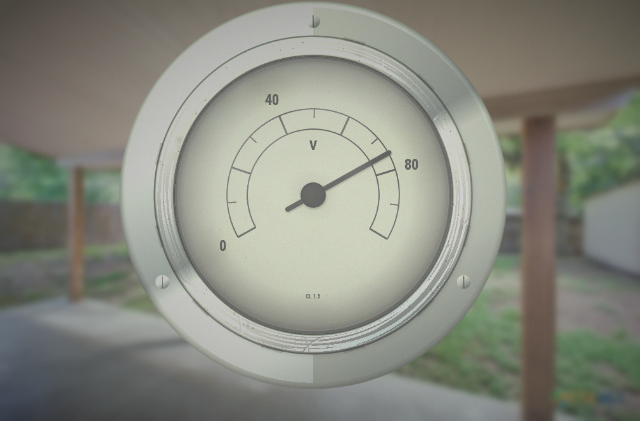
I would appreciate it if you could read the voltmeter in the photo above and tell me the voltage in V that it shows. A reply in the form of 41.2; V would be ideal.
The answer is 75; V
